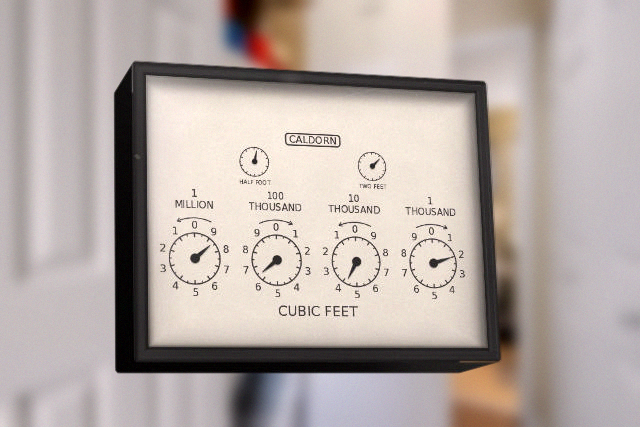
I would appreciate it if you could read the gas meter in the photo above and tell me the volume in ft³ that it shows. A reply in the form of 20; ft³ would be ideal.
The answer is 864200; ft³
